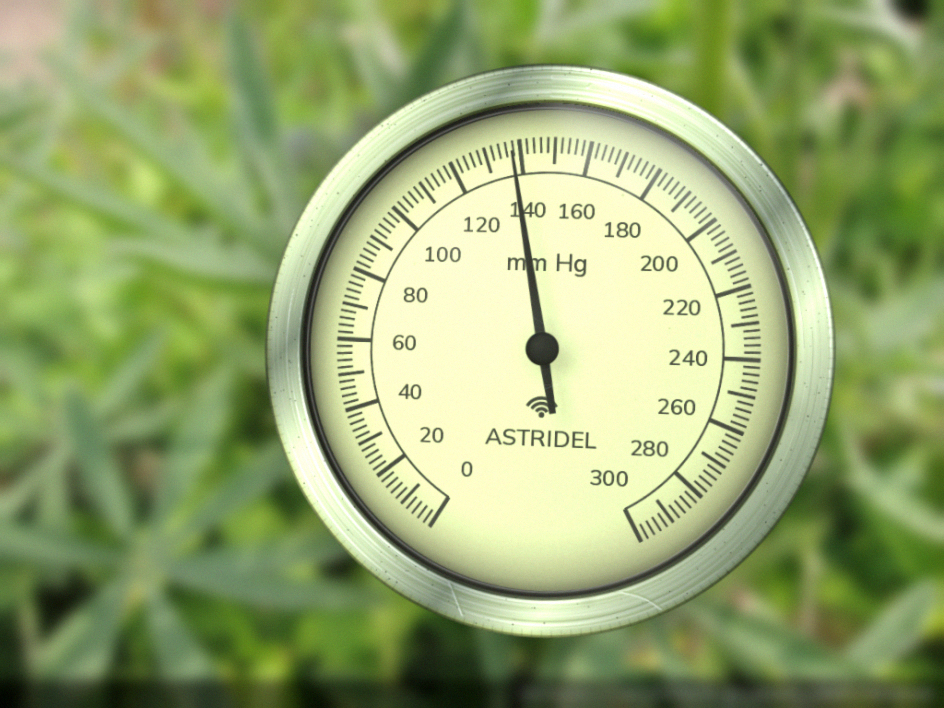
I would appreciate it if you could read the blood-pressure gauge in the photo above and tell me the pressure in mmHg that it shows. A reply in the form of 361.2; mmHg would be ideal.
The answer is 138; mmHg
